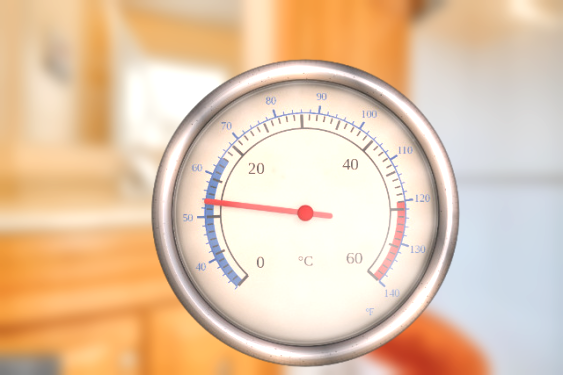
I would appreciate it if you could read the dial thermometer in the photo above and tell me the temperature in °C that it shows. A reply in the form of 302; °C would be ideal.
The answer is 12; °C
